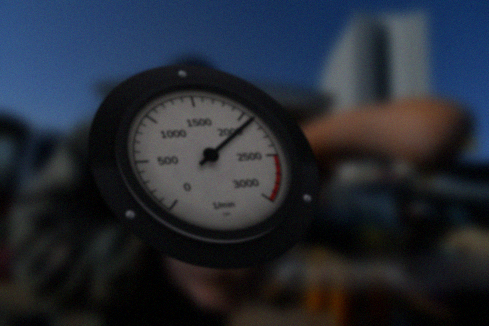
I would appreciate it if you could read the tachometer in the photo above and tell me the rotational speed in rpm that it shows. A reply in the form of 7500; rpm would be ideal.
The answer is 2100; rpm
